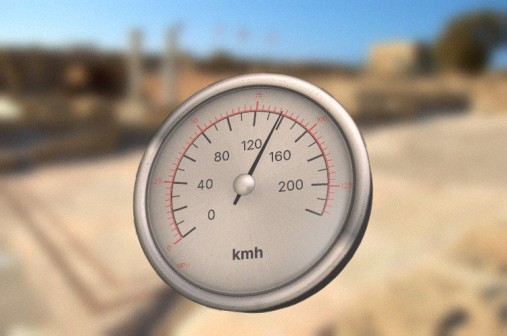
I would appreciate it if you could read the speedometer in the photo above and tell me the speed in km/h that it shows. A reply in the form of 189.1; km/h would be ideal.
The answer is 140; km/h
